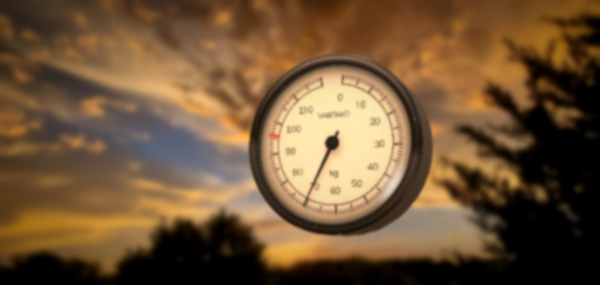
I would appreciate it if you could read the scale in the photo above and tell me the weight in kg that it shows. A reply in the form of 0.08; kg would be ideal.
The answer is 70; kg
